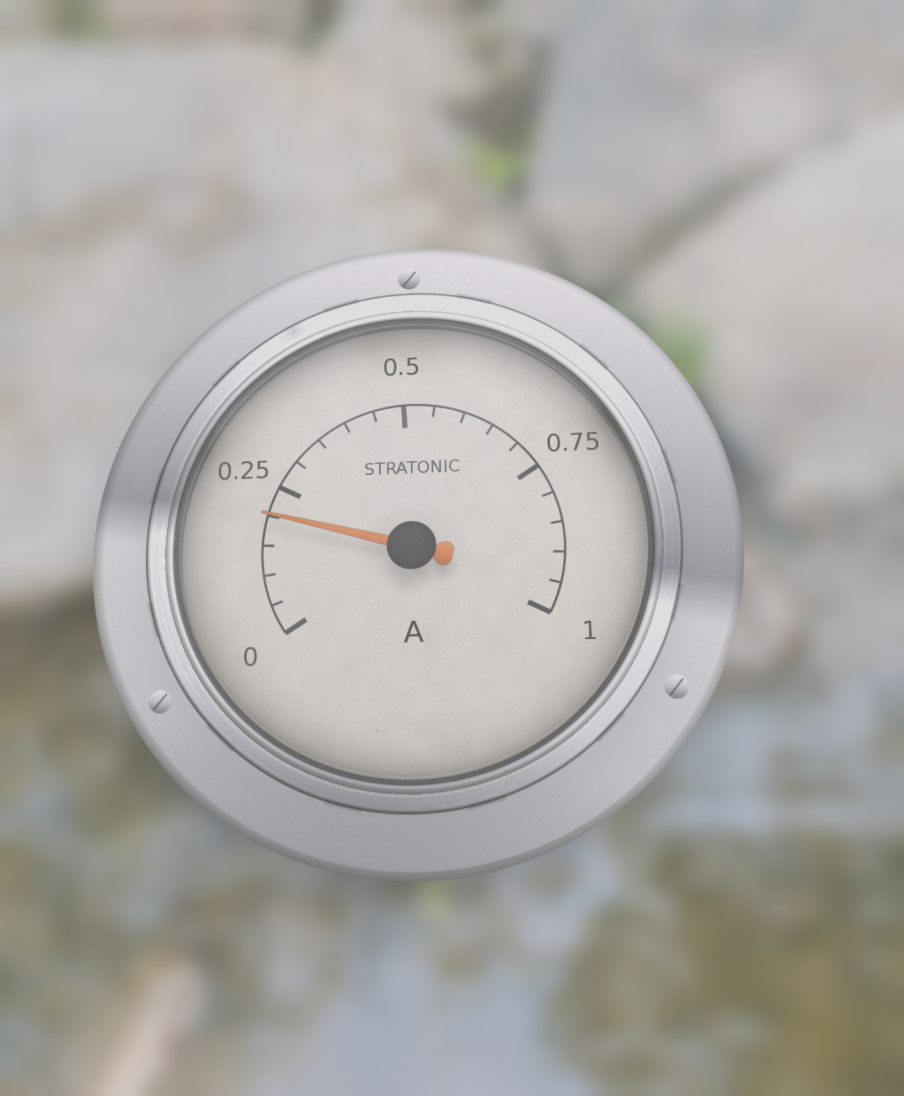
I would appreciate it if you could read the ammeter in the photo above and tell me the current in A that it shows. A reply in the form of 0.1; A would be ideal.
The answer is 0.2; A
